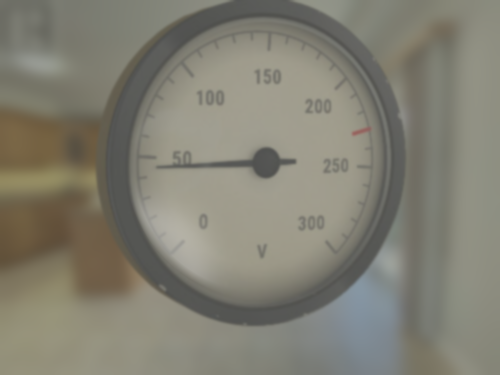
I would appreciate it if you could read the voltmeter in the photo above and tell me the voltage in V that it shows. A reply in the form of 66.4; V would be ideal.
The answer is 45; V
